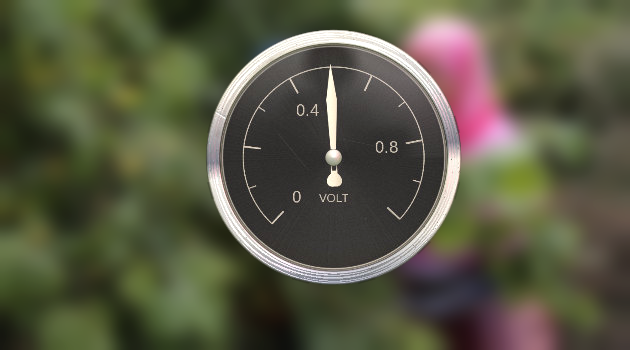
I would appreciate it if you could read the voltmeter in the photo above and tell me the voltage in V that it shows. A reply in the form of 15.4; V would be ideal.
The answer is 0.5; V
